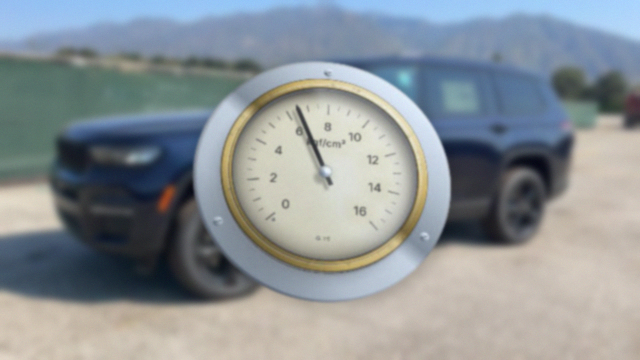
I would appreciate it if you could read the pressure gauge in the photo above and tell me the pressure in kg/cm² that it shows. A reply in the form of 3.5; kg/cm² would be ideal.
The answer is 6.5; kg/cm²
